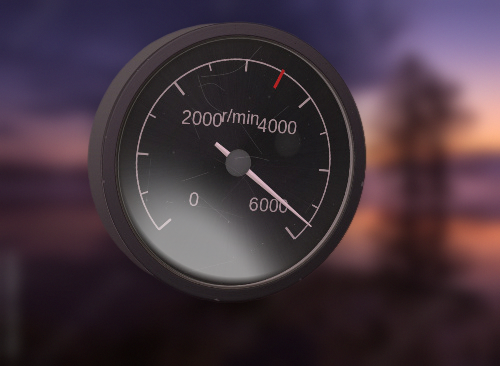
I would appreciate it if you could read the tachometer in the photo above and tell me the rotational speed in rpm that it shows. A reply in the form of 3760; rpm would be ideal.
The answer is 5750; rpm
